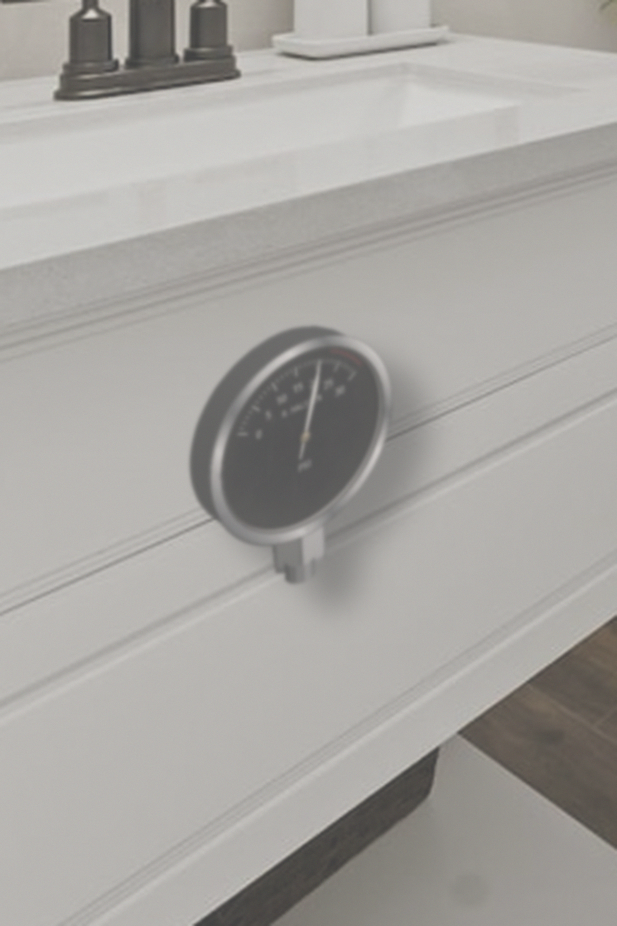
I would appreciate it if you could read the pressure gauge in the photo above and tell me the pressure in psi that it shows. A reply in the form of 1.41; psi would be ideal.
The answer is 20; psi
